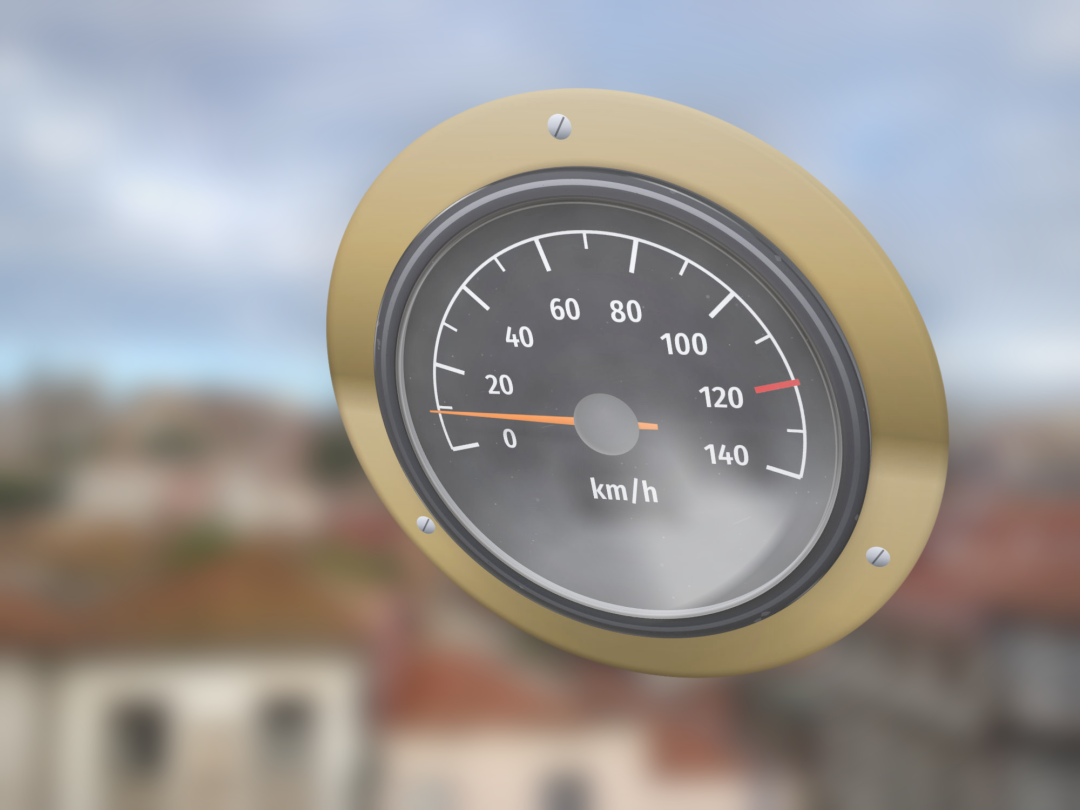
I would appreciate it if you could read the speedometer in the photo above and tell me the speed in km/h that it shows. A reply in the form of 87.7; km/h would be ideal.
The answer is 10; km/h
